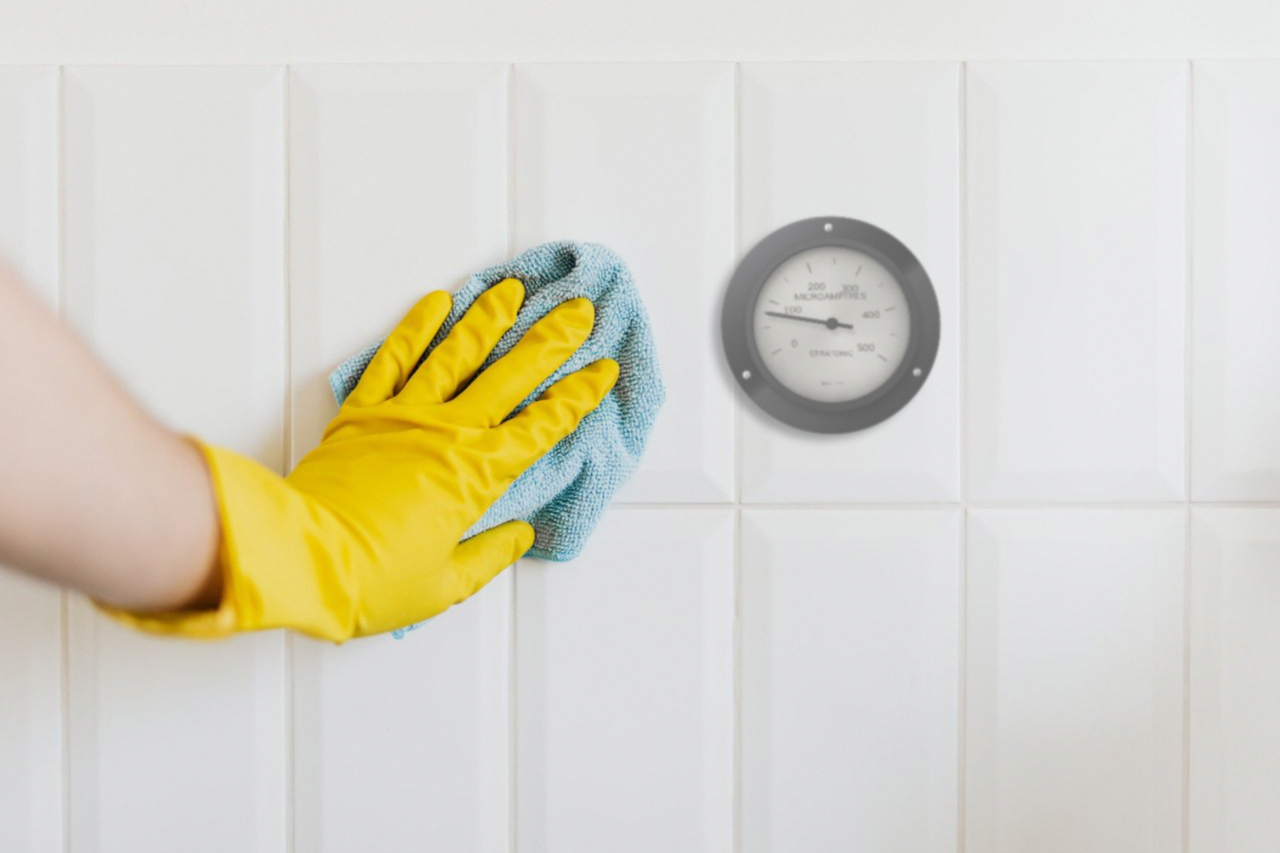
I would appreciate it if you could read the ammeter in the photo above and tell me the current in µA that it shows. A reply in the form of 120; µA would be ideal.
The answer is 75; µA
